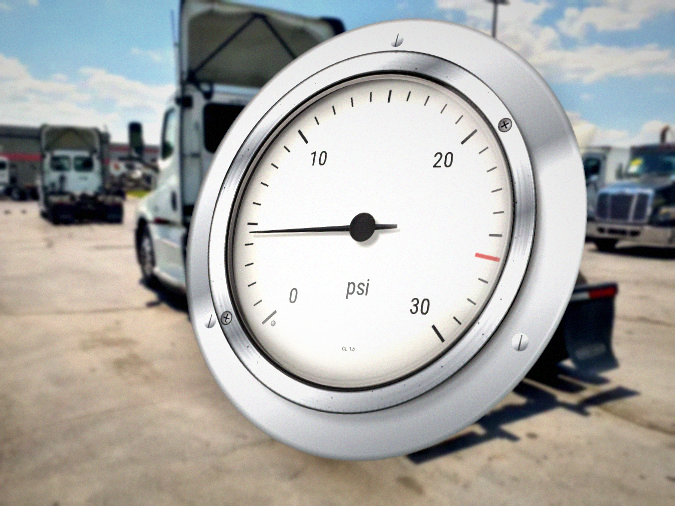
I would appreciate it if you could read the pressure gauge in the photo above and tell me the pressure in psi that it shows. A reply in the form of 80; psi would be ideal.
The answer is 4.5; psi
